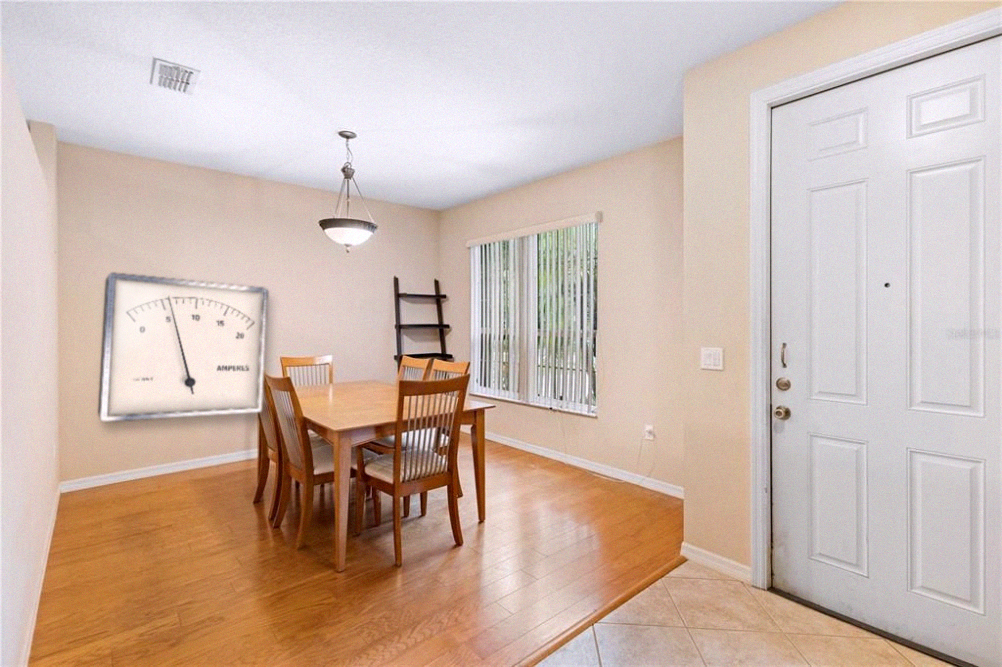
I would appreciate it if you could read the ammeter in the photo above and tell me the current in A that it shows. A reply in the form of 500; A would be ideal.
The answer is 6; A
